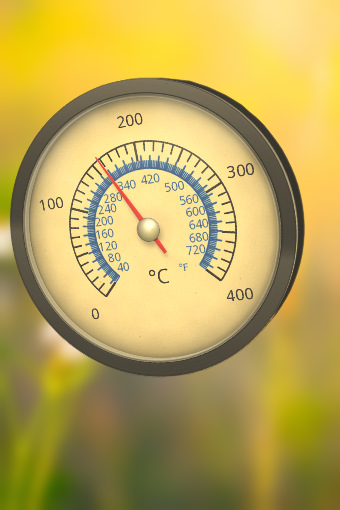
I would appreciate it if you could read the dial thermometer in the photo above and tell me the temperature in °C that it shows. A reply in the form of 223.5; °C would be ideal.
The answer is 160; °C
